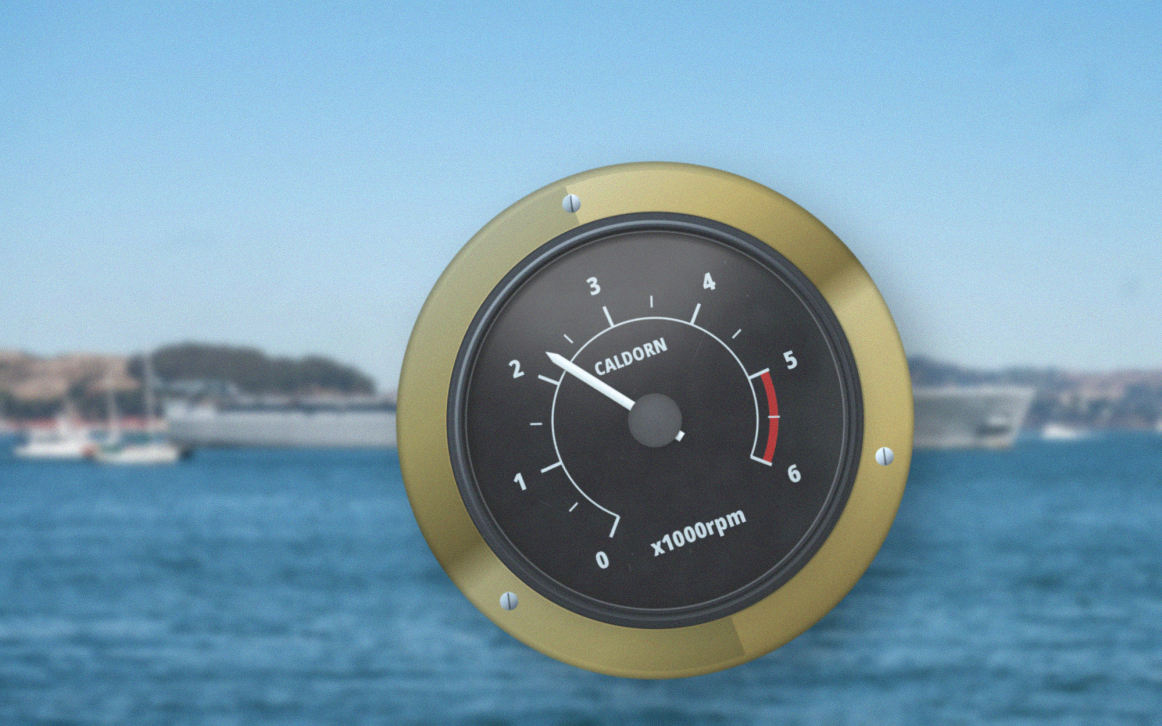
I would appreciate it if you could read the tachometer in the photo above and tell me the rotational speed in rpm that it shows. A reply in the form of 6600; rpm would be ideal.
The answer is 2250; rpm
